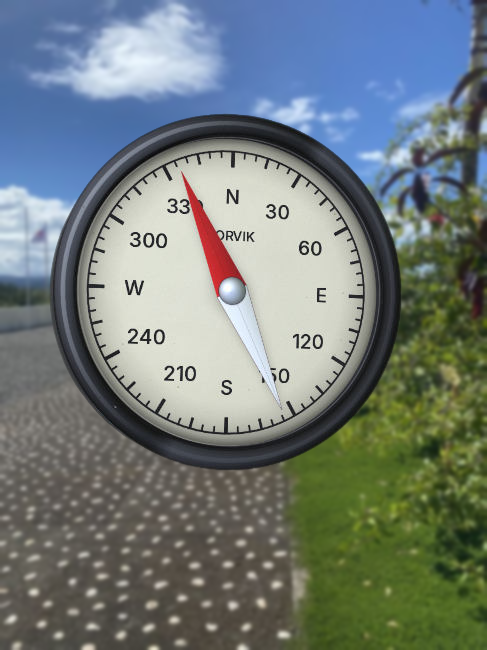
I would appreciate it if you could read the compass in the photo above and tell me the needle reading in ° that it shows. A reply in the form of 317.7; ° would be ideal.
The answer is 335; °
